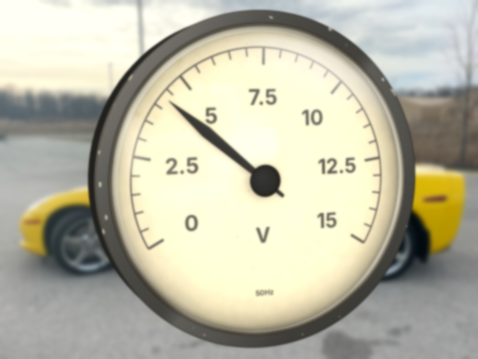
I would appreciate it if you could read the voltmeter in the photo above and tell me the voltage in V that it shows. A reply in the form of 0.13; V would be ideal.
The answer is 4.25; V
